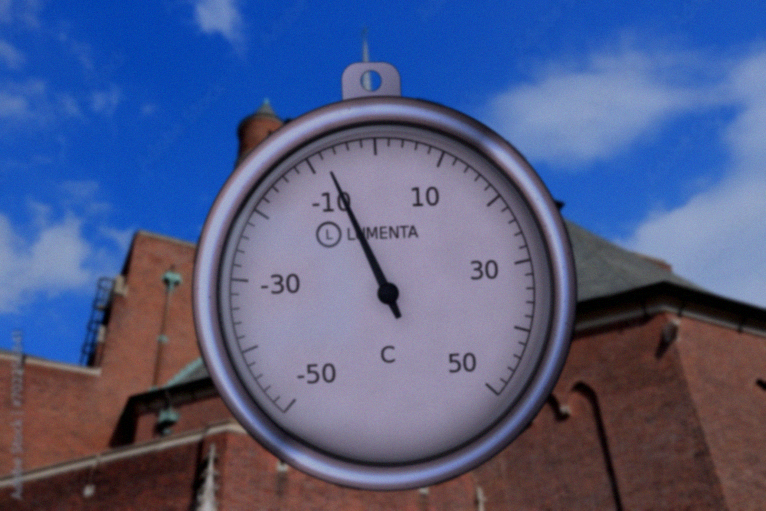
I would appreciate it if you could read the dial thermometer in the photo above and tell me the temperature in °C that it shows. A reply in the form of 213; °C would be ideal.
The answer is -8; °C
